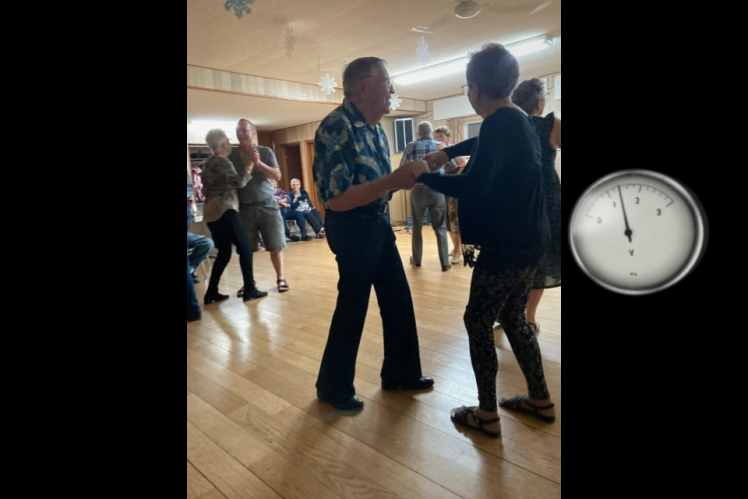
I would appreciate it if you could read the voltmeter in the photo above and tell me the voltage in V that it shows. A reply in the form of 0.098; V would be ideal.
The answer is 1.4; V
